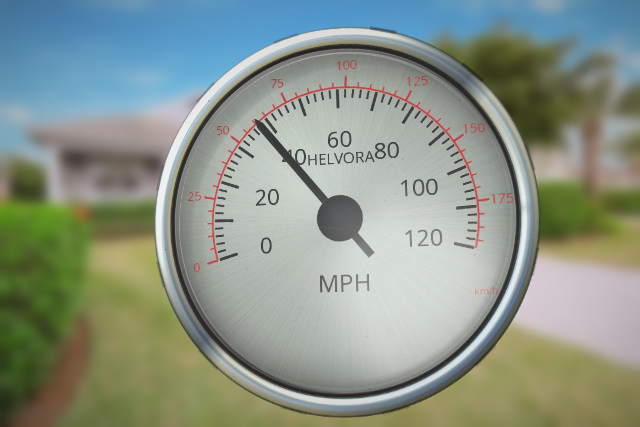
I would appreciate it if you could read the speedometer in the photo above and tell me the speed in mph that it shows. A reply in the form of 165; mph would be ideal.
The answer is 38; mph
